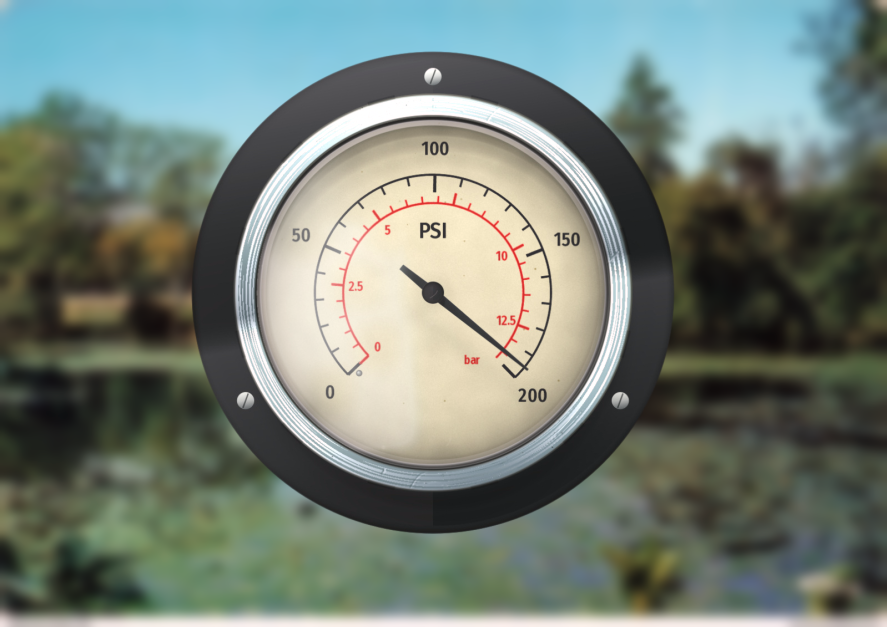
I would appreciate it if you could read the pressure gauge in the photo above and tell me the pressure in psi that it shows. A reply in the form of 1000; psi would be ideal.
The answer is 195; psi
